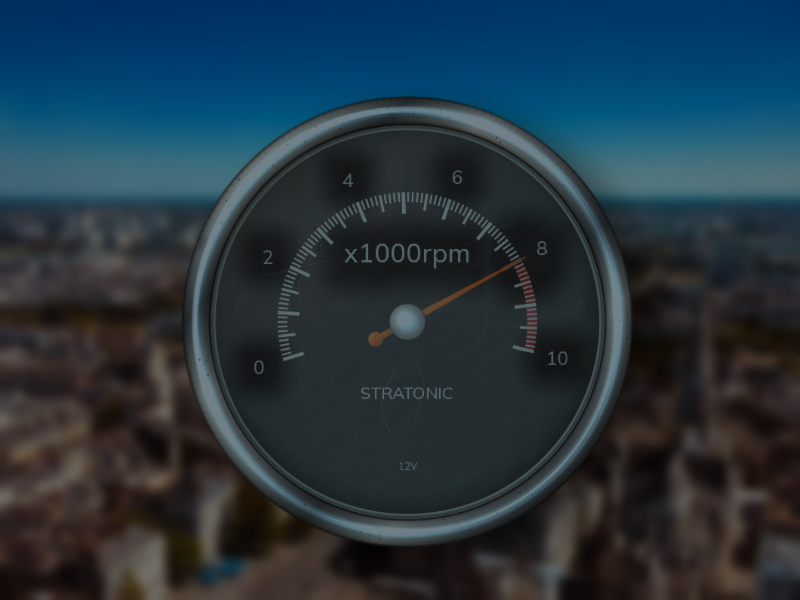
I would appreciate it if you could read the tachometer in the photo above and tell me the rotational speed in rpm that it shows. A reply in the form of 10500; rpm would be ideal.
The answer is 8000; rpm
